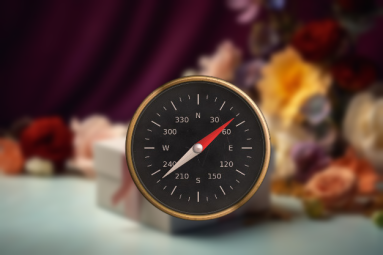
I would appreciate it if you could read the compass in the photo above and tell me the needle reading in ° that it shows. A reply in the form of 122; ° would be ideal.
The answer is 50; °
